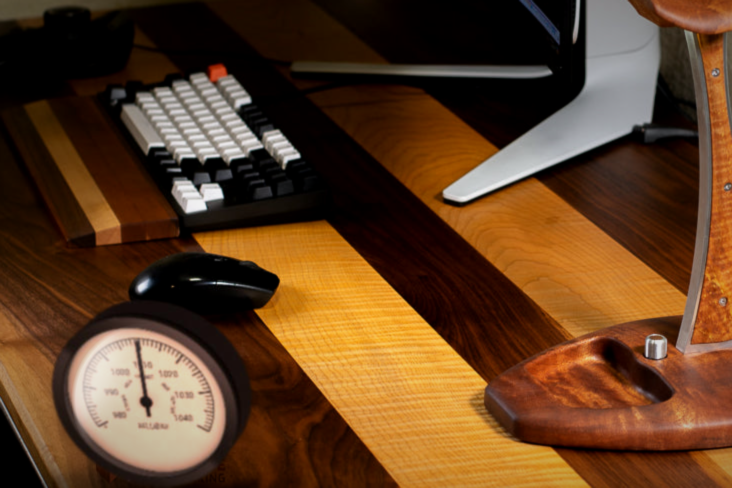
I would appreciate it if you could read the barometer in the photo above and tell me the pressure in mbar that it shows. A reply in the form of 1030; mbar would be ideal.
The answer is 1010; mbar
